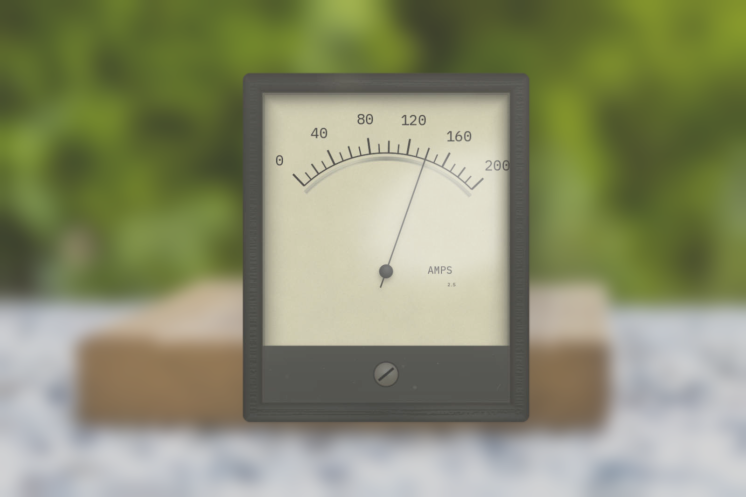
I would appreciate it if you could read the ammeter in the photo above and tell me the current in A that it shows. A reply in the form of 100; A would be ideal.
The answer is 140; A
